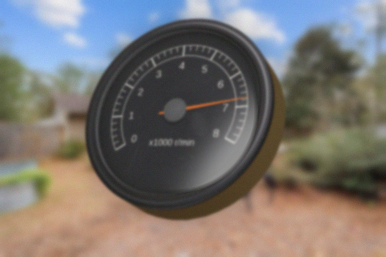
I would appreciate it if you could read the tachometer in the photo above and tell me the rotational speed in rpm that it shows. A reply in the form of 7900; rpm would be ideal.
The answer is 6800; rpm
